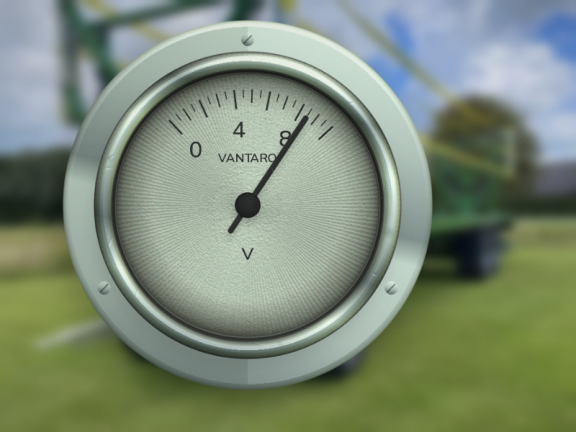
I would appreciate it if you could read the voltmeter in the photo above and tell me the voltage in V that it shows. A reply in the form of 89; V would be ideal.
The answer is 8.5; V
